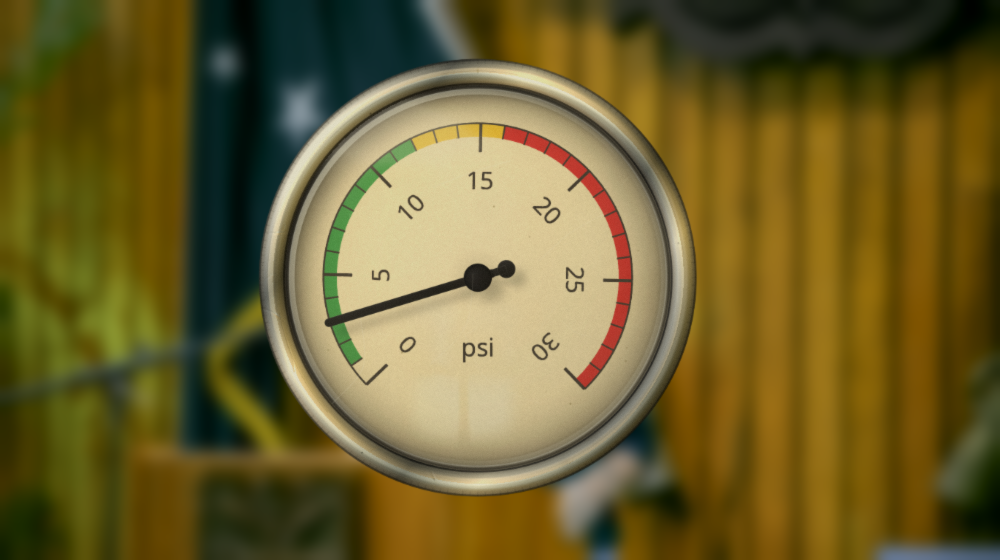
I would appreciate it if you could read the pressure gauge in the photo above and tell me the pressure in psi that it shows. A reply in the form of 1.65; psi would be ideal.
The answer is 3; psi
